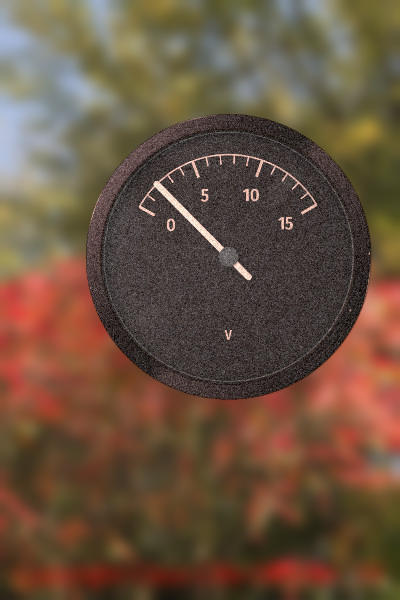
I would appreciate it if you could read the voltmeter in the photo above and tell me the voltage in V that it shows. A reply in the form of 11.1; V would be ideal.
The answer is 2; V
